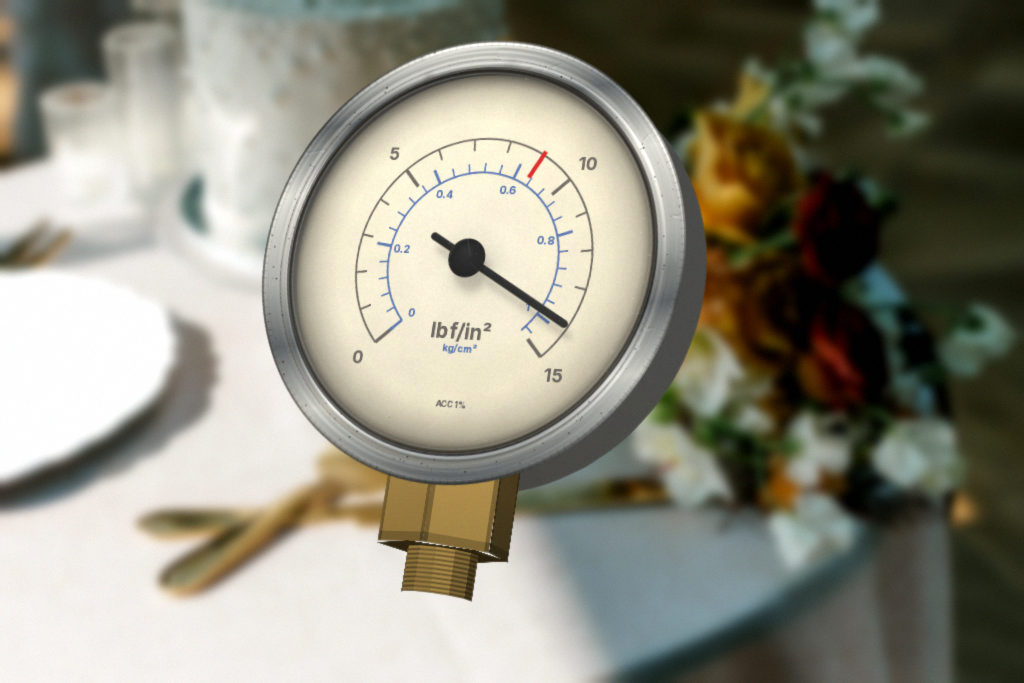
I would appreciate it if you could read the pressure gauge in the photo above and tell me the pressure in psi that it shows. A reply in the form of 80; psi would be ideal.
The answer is 14; psi
